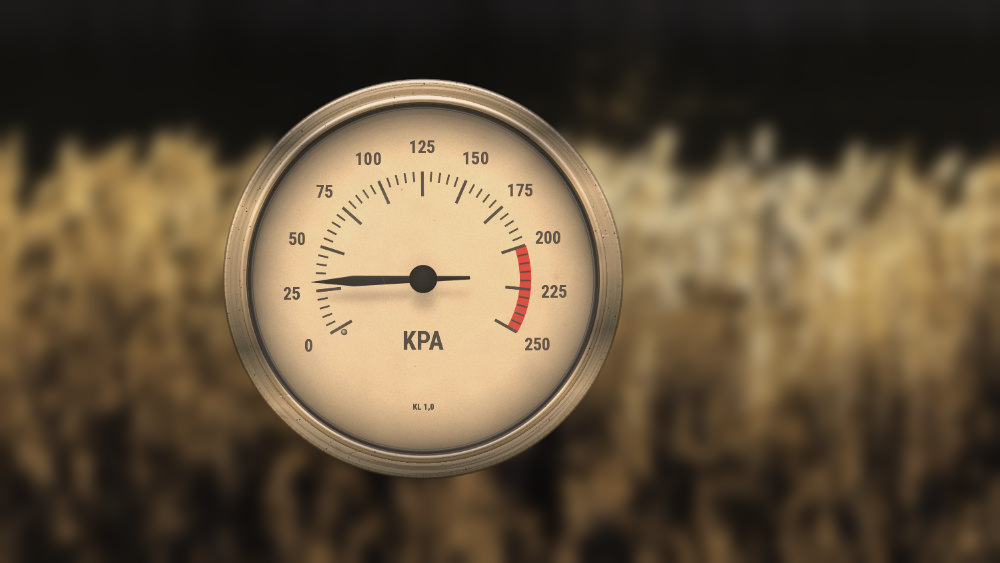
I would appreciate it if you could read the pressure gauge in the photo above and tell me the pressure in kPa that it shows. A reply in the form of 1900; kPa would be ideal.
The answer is 30; kPa
